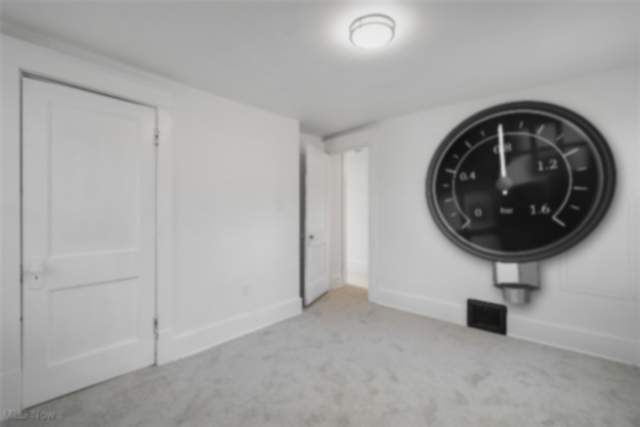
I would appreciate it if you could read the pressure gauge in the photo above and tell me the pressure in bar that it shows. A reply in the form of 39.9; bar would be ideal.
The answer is 0.8; bar
